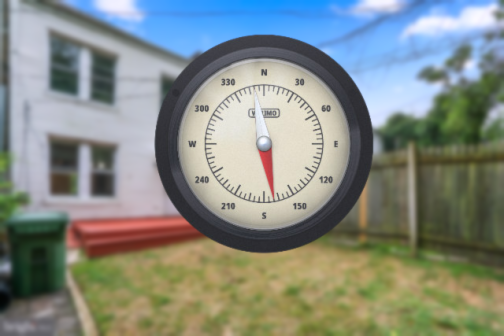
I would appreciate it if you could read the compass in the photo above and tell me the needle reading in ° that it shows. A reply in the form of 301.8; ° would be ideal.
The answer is 170; °
